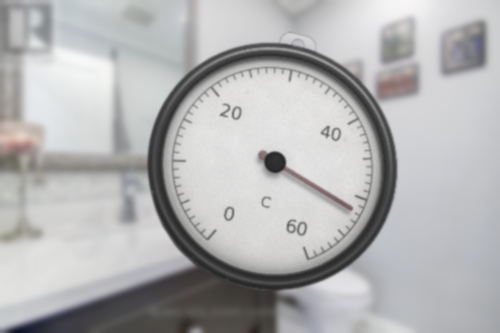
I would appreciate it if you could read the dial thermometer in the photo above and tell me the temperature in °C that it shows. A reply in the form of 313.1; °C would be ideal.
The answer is 52; °C
